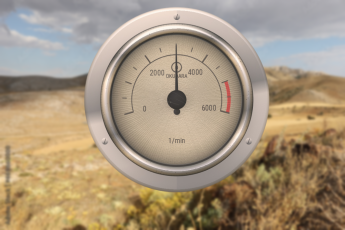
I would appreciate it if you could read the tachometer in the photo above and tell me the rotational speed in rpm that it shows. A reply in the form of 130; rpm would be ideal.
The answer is 3000; rpm
